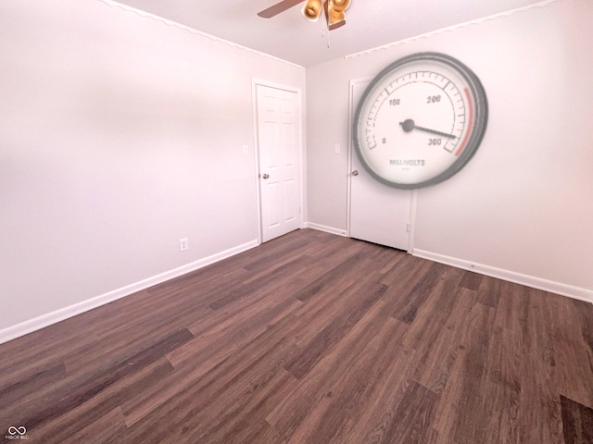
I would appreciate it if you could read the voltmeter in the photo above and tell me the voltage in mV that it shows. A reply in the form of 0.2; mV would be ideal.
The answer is 280; mV
